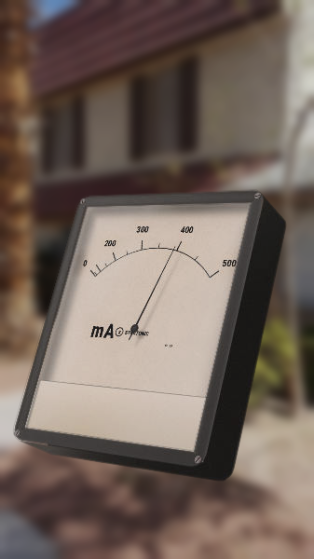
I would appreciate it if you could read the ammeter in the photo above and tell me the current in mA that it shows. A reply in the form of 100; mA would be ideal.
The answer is 400; mA
